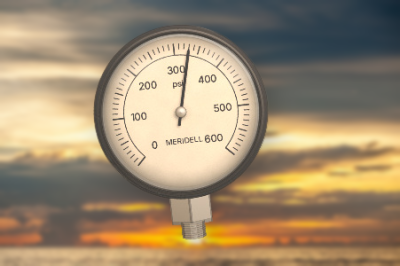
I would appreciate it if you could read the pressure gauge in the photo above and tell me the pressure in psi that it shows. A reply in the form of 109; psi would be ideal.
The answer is 330; psi
